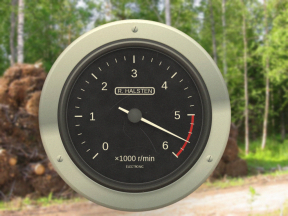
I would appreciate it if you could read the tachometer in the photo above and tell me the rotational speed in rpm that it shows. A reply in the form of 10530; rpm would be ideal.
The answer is 5600; rpm
